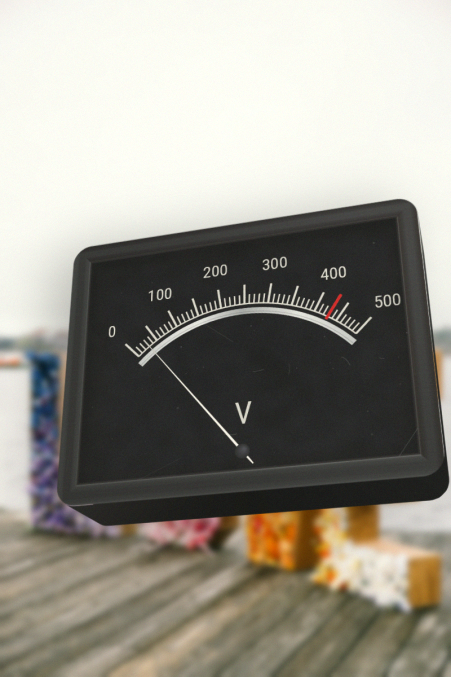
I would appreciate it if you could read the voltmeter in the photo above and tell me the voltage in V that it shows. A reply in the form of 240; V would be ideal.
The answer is 30; V
